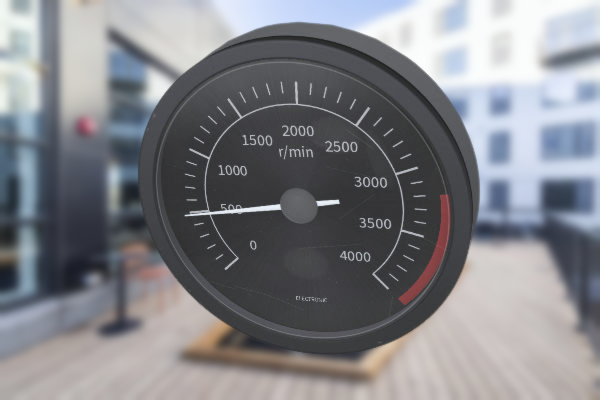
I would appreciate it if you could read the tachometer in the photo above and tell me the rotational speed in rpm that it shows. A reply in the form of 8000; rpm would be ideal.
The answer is 500; rpm
